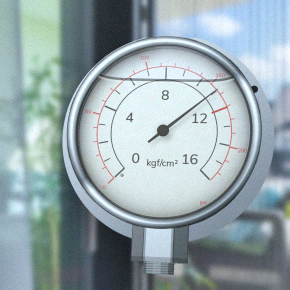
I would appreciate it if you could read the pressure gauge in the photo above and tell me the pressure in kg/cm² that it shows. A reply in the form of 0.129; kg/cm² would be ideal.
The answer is 11; kg/cm²
